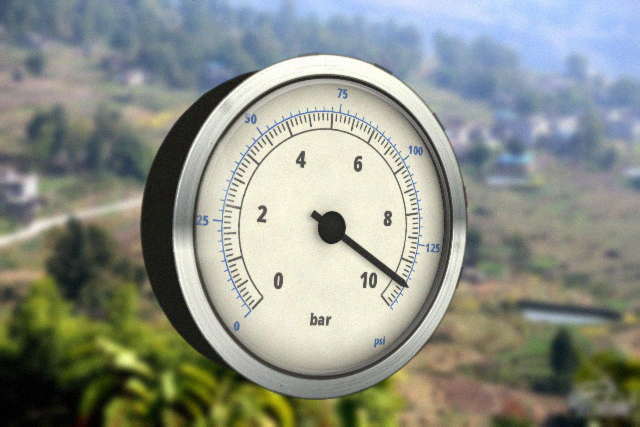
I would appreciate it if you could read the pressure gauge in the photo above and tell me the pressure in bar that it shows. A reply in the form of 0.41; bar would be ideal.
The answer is 9.5; bar
